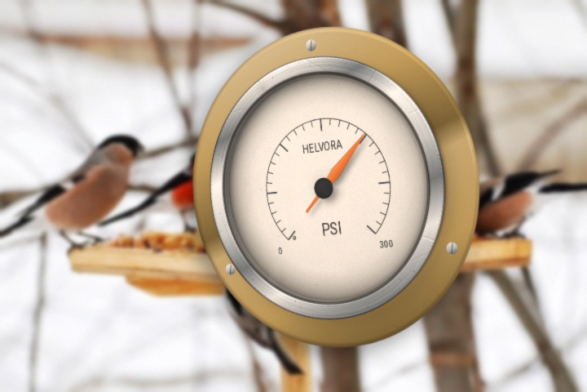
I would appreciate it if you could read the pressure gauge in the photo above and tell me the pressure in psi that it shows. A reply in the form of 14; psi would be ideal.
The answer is 200; psi
